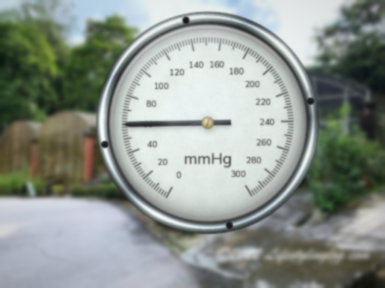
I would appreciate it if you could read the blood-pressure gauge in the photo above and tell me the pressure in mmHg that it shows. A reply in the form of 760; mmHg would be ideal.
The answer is 60; mmHg
